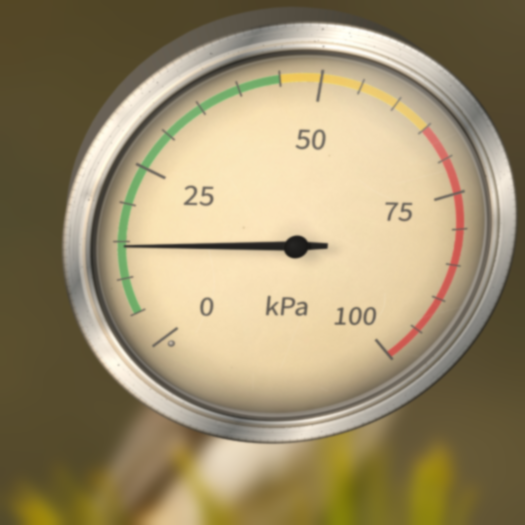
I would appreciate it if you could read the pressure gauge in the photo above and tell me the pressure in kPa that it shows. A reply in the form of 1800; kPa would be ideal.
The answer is 15; kPa
